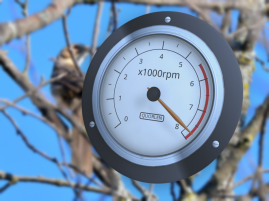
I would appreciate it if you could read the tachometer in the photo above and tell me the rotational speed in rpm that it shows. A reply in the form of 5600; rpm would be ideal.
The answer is 7750; rpm
